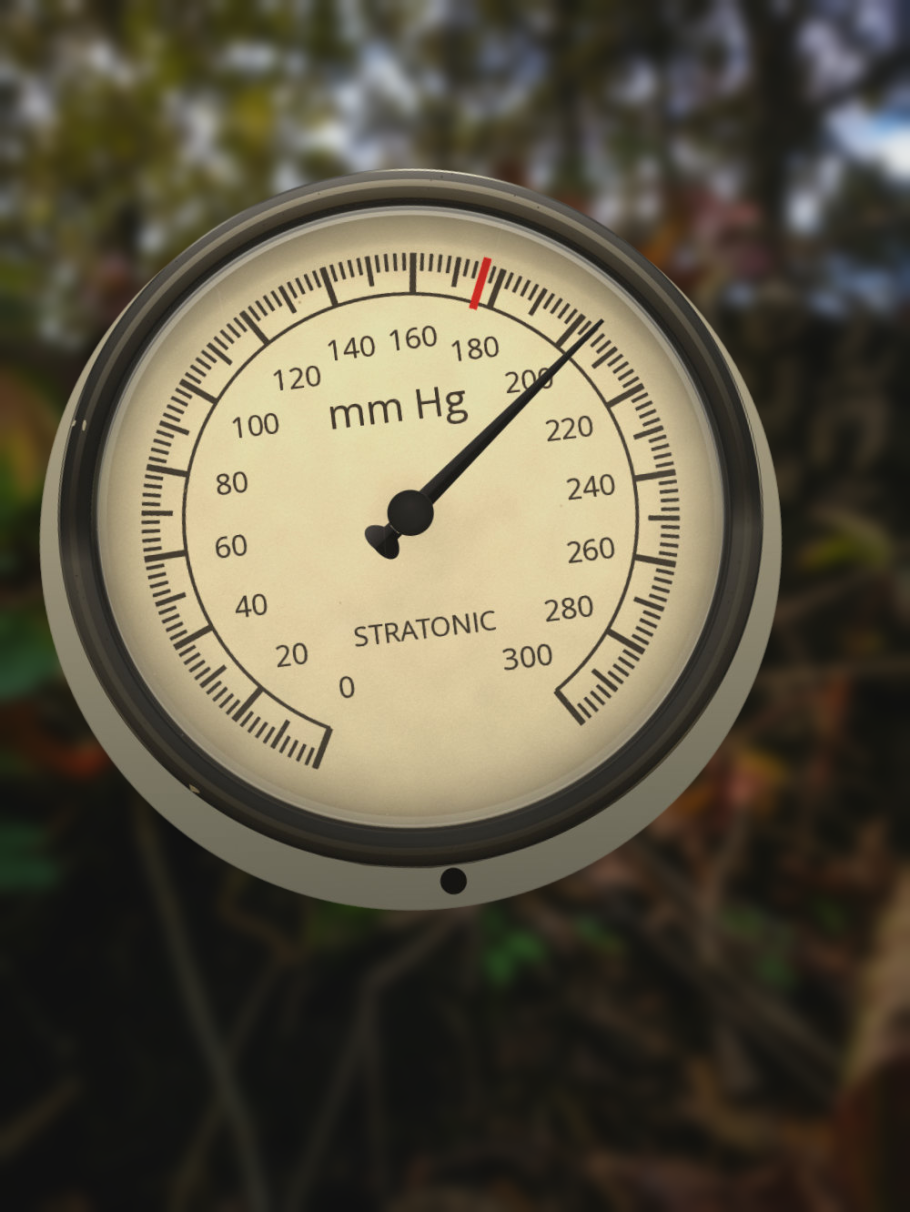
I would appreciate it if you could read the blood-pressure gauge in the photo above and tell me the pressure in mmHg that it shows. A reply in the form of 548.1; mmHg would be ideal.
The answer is 204; mmHg
